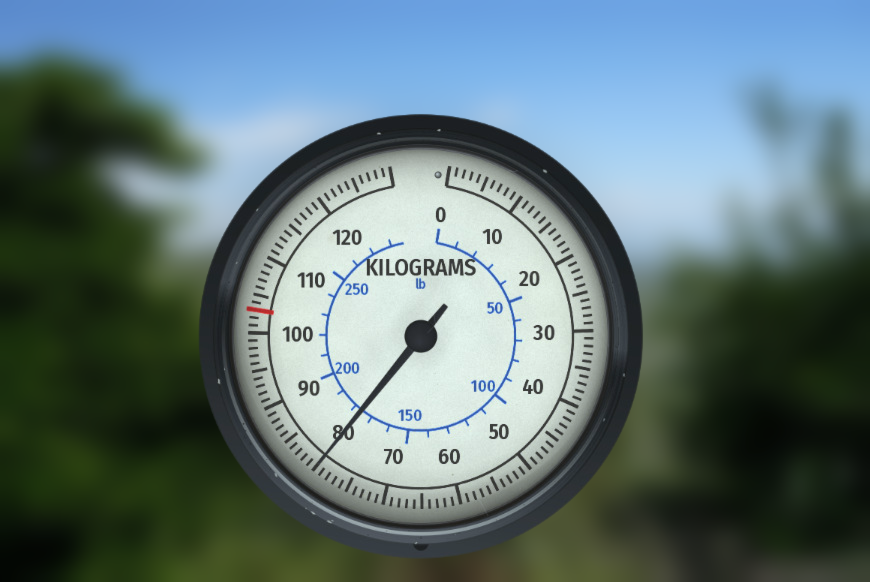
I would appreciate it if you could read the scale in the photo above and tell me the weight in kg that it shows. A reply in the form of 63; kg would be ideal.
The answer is 80; kg
